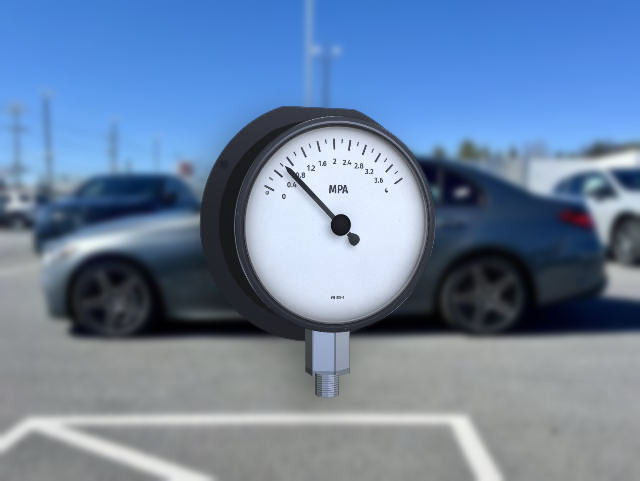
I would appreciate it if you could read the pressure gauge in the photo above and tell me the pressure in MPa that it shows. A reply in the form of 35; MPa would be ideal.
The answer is 0.6; MPa
